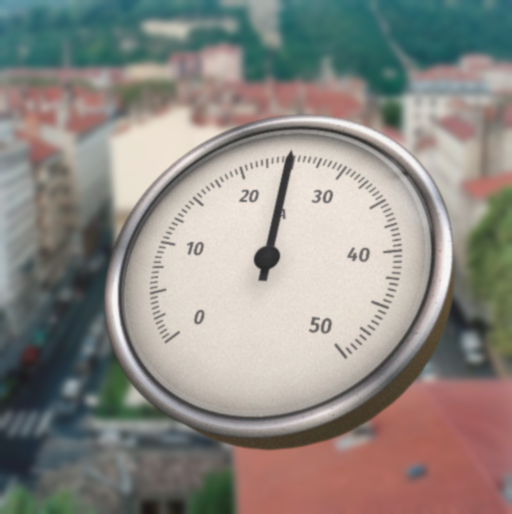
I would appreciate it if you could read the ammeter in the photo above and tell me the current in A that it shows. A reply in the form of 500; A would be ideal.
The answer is 25; A
